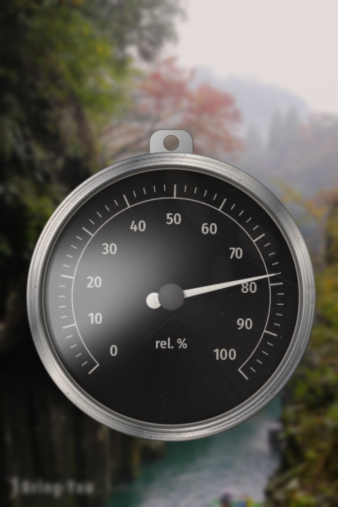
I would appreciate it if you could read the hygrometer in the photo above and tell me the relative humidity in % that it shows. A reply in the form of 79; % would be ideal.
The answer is 78; %
